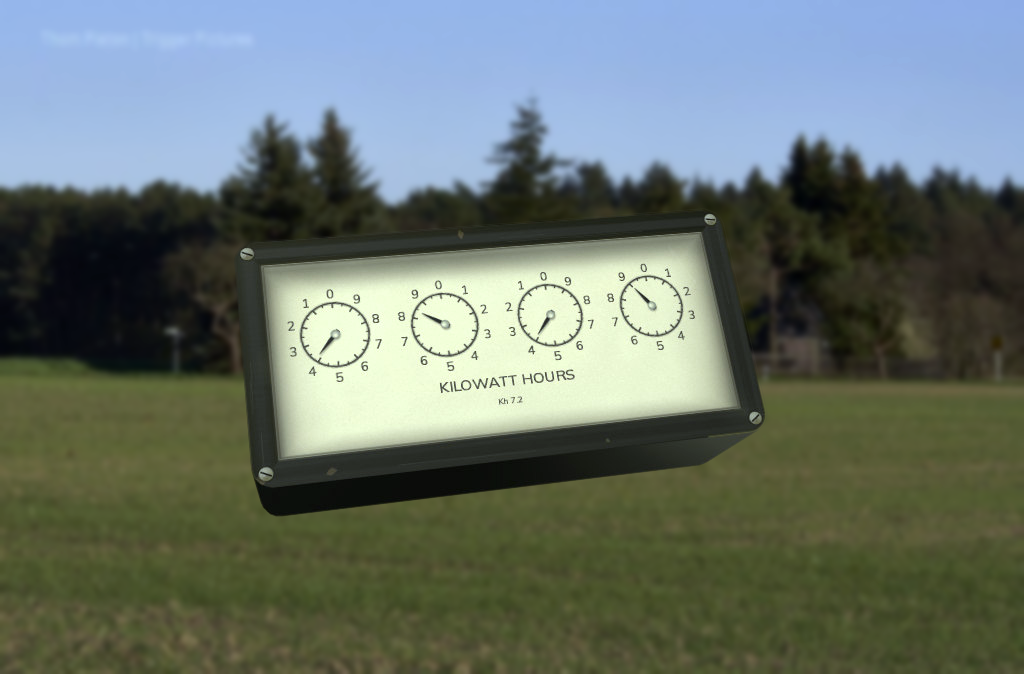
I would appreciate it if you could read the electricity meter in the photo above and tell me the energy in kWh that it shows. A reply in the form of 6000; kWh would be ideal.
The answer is 3839; kWh
